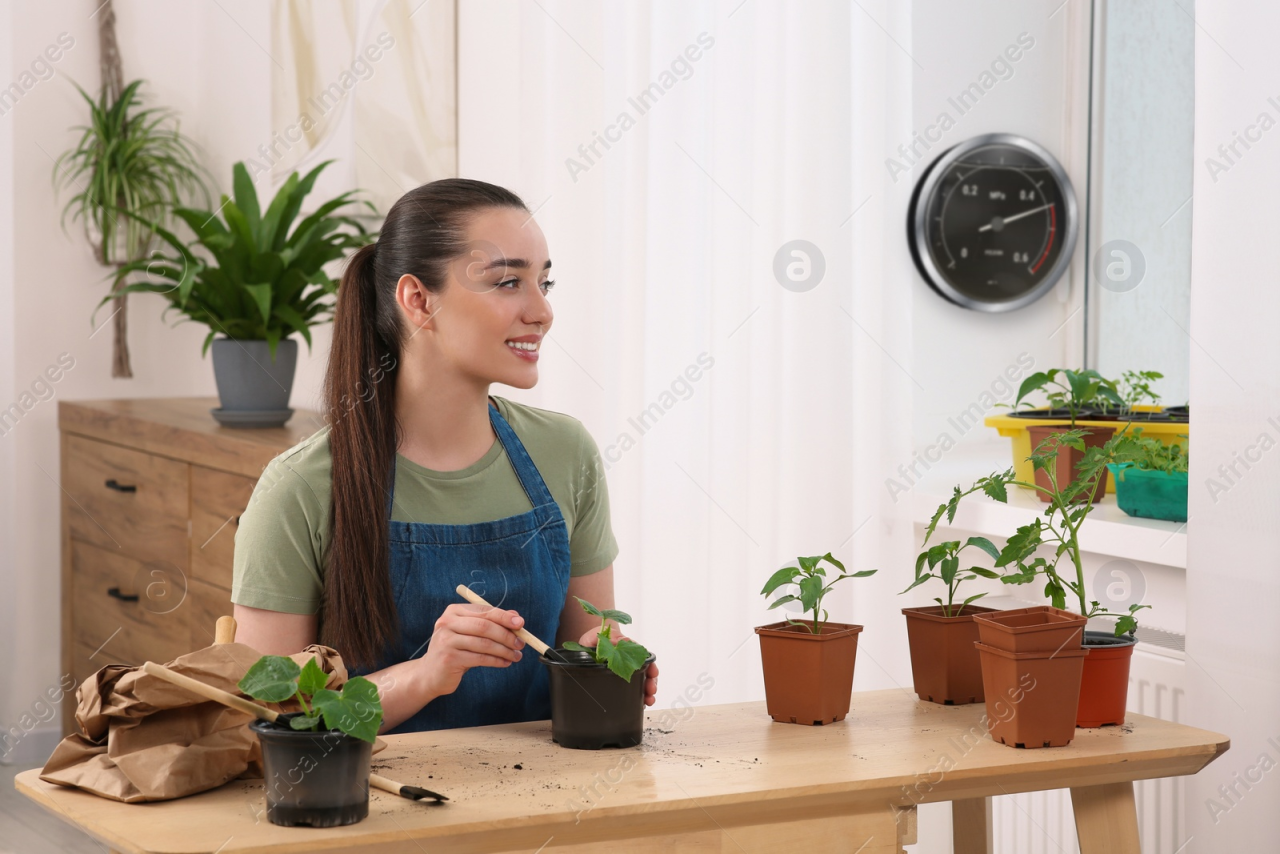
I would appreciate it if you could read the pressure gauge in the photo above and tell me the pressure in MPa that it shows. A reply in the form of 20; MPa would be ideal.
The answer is 0.45; MPa
